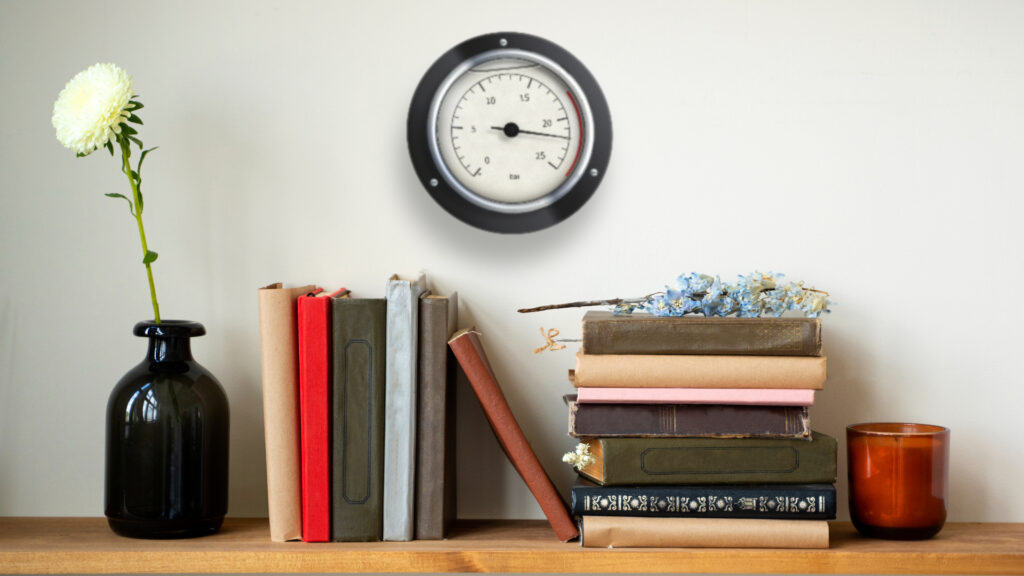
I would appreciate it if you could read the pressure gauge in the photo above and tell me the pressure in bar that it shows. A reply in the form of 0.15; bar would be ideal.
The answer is 22; bar
